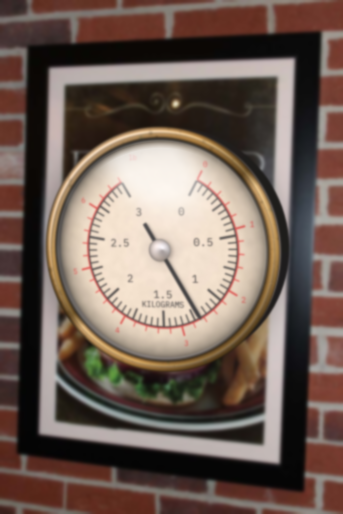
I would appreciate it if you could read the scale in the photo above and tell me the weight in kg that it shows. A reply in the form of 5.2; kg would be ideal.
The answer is 1.2; kg
